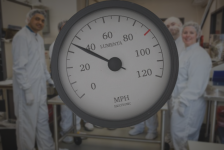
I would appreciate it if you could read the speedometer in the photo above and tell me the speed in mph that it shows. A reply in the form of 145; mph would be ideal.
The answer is 35; mph
